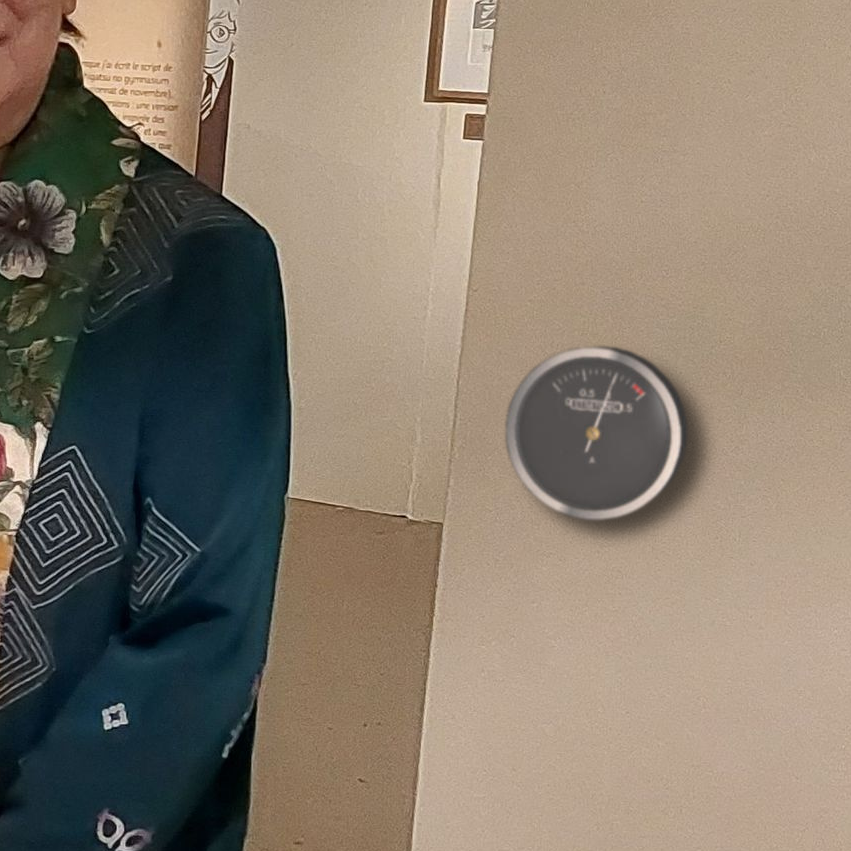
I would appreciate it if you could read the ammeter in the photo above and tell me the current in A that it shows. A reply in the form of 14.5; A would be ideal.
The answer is 1; A
